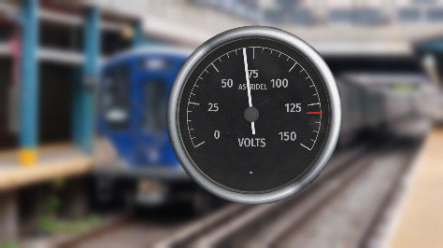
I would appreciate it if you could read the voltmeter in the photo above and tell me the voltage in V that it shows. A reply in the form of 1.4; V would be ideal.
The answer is 70; V
